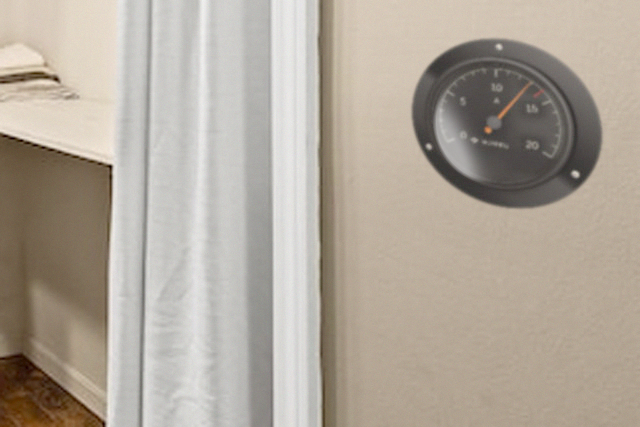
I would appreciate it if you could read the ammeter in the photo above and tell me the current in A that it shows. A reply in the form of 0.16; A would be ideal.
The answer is 13; A
